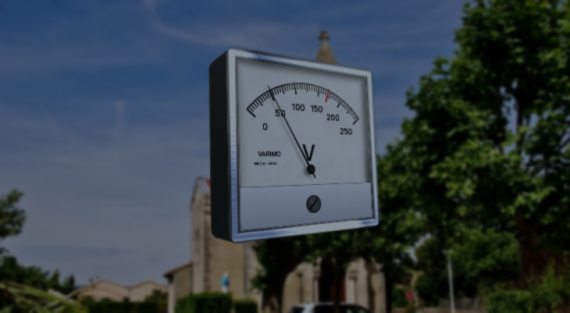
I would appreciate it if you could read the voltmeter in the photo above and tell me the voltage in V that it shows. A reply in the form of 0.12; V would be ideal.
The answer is 50; V
